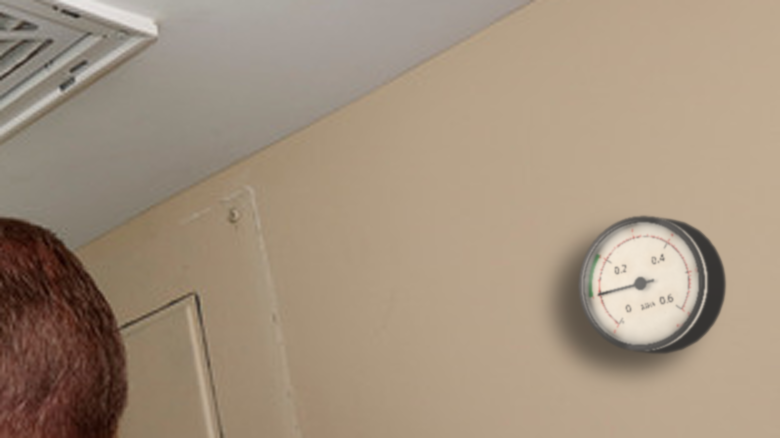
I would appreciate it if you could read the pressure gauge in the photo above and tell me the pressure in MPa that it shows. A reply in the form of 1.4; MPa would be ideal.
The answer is 0.1; MPa
